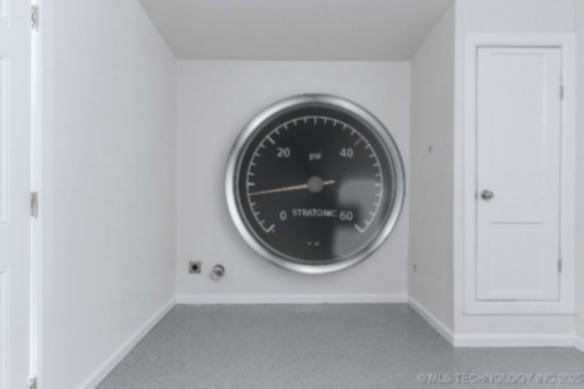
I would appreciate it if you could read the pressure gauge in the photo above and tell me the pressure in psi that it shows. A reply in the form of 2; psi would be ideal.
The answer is 8; psi
